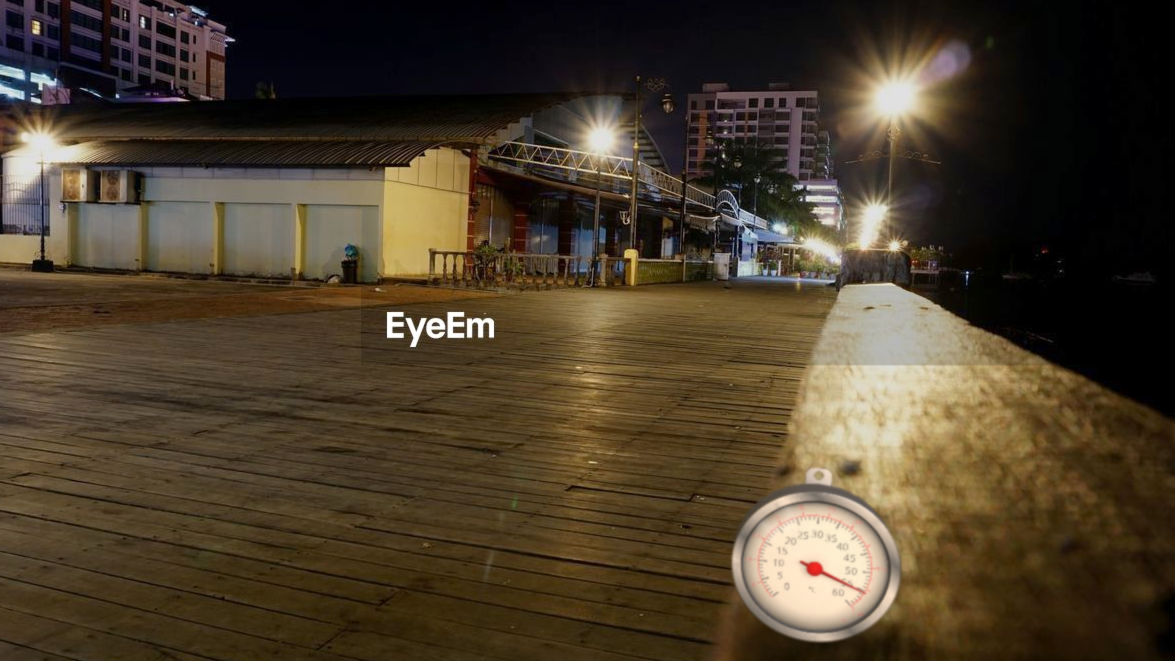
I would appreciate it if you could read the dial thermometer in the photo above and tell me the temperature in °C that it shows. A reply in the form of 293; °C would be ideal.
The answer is 55; °C
